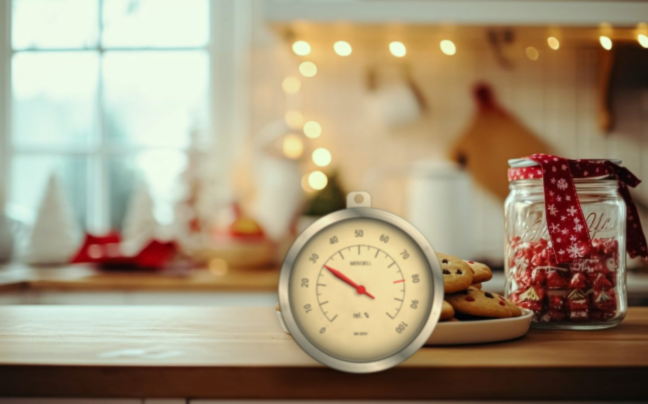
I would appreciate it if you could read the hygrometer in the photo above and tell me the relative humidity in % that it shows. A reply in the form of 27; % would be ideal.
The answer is 30; %
